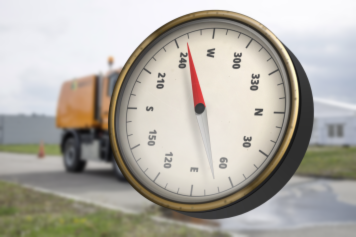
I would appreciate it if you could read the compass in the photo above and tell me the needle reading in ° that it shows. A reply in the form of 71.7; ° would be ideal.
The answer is 250; °
